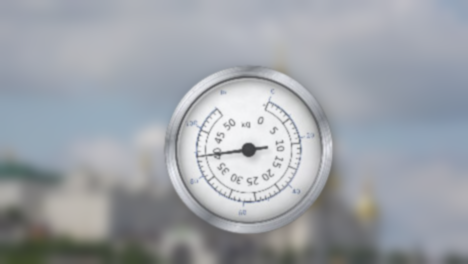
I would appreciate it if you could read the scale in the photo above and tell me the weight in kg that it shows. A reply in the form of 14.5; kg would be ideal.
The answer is 40; kg
